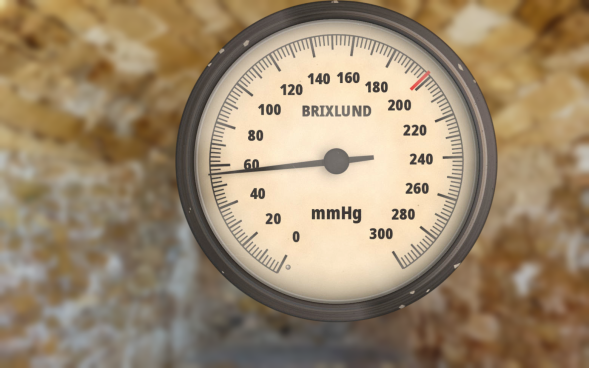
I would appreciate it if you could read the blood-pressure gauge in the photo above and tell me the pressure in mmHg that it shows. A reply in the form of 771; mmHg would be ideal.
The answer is 56; mmHg
